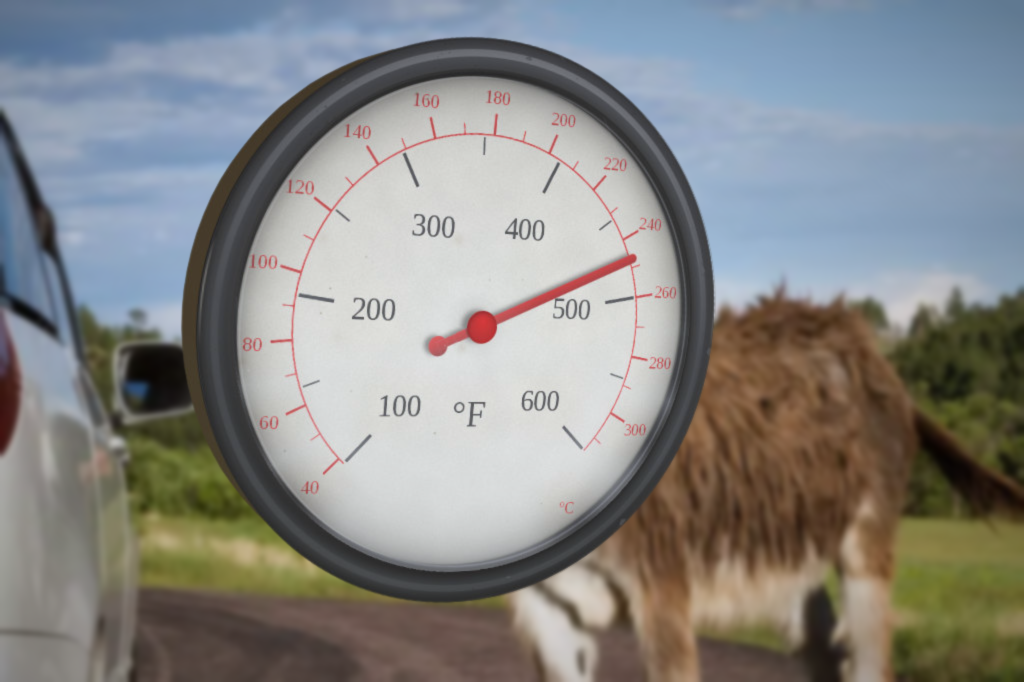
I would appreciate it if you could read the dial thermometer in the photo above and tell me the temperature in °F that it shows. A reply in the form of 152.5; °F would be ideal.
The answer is 475; °F
